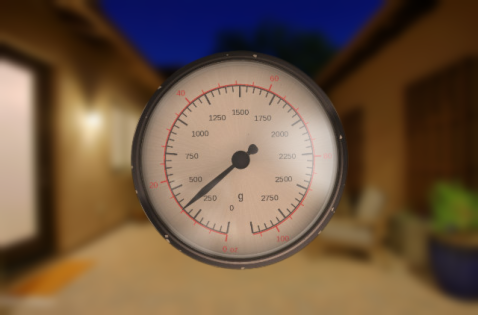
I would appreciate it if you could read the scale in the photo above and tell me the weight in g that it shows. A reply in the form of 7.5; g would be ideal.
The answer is 350; g
